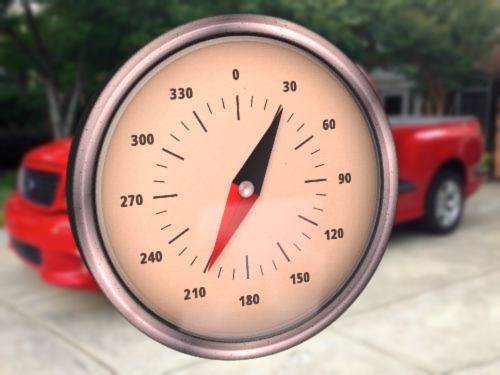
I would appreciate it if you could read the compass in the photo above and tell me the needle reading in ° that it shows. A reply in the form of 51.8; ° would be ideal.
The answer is 210; °
